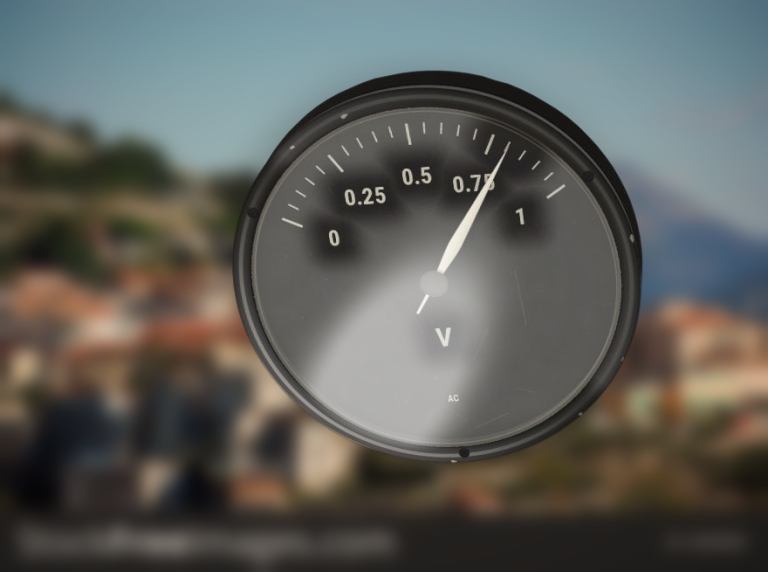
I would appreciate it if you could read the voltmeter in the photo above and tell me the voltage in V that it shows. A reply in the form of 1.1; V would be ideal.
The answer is 0.8; V
